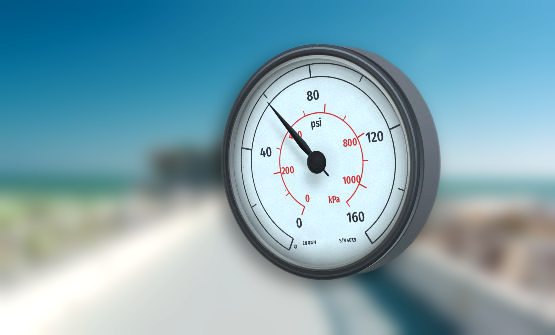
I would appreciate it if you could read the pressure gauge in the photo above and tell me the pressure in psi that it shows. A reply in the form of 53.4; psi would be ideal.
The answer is 60; psi
